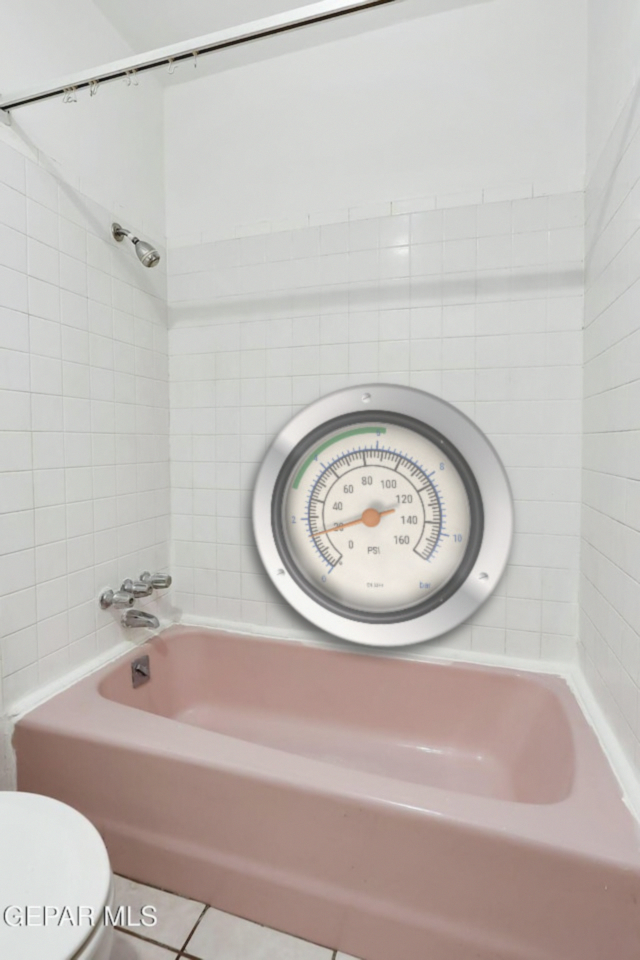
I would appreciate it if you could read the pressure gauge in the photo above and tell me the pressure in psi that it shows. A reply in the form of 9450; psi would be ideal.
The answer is 20; psi
